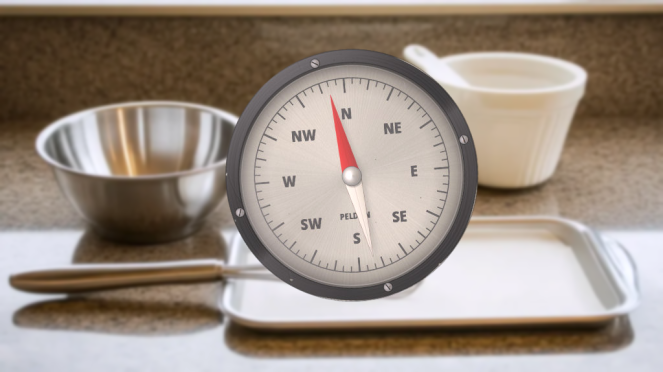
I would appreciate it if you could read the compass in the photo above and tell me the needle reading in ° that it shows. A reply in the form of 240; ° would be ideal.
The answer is 350; °
